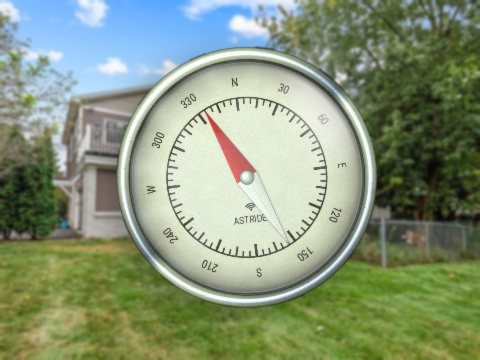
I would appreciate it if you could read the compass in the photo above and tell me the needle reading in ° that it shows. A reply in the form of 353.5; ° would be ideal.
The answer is 335; °
